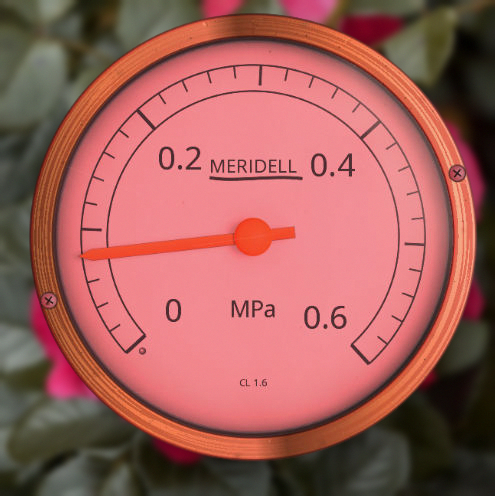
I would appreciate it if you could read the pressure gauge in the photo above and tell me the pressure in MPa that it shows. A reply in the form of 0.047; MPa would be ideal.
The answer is 0.08; MPa
